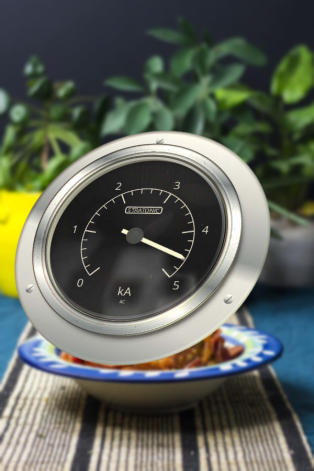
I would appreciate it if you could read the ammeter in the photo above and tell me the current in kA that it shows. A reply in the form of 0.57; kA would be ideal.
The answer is 4.6; kA
